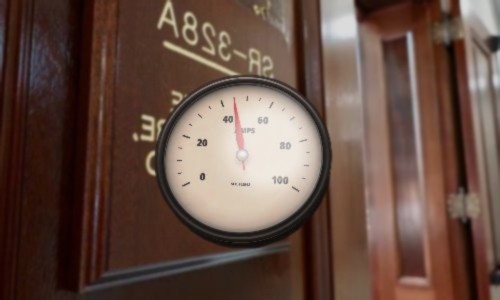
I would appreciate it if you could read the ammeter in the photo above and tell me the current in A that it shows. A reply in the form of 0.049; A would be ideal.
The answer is 45; A
